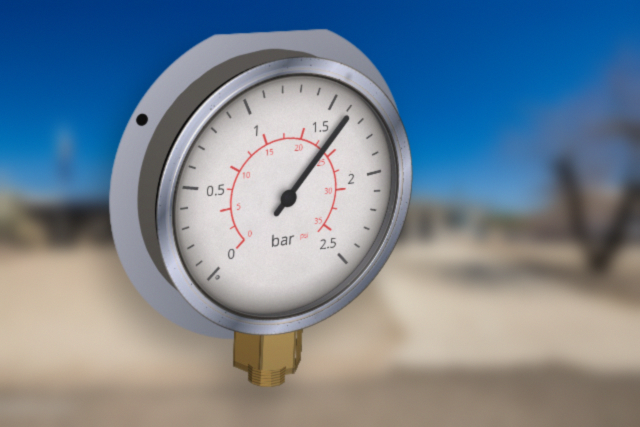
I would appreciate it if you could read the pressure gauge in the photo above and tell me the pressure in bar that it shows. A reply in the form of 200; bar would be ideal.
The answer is 1.6; bar
